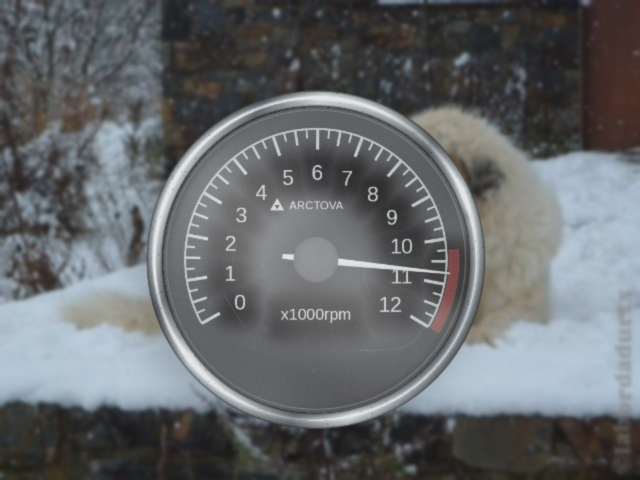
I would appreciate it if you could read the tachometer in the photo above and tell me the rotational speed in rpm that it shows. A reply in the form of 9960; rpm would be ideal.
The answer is 10750; rpm
